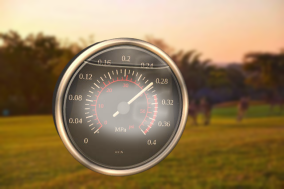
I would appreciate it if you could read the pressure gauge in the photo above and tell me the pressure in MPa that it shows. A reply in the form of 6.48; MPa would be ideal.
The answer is 0.27; MPa
